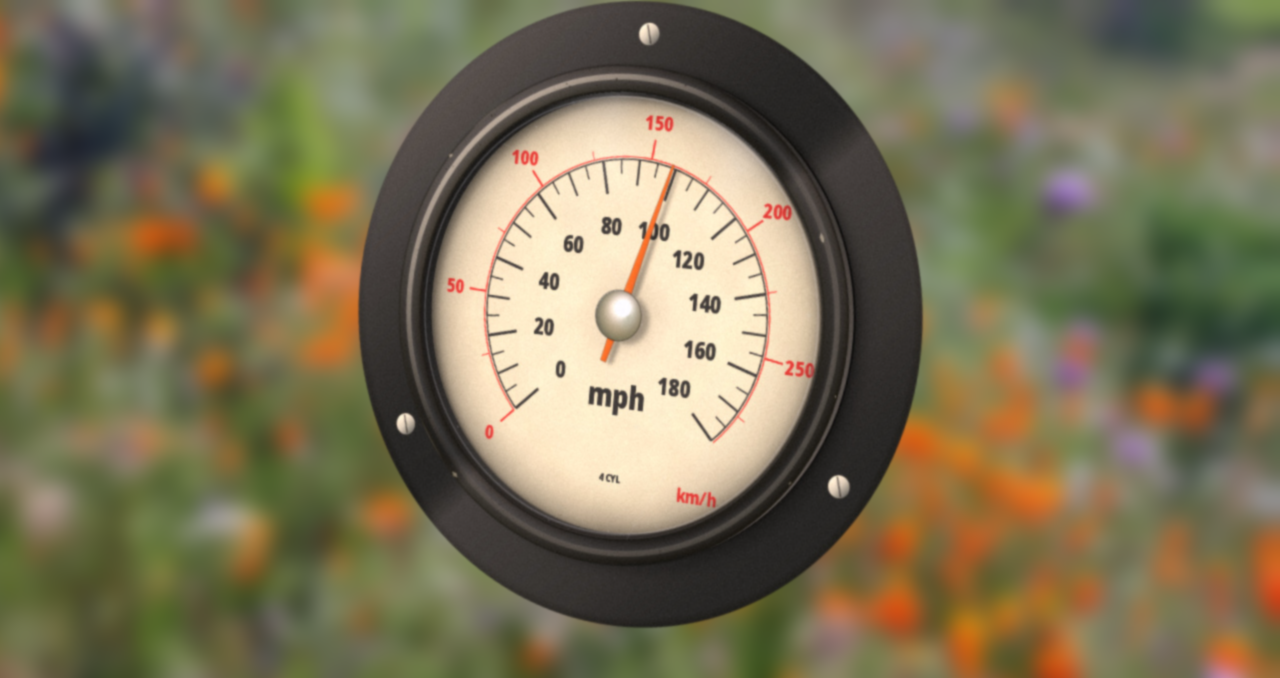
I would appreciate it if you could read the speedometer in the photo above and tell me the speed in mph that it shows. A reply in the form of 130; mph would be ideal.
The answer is 100; mph
